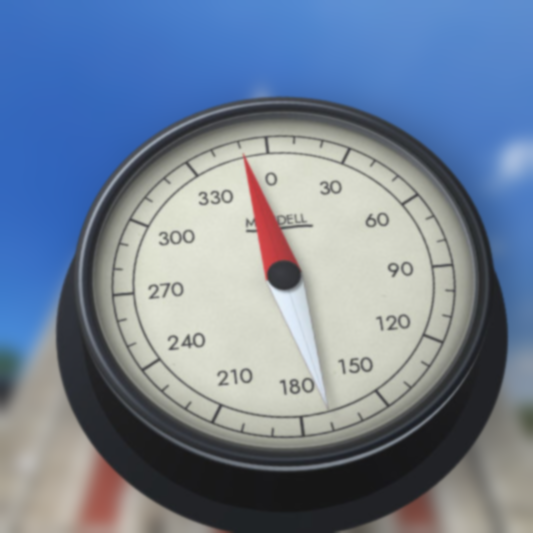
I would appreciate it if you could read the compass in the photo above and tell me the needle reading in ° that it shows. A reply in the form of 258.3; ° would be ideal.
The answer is 350; °
